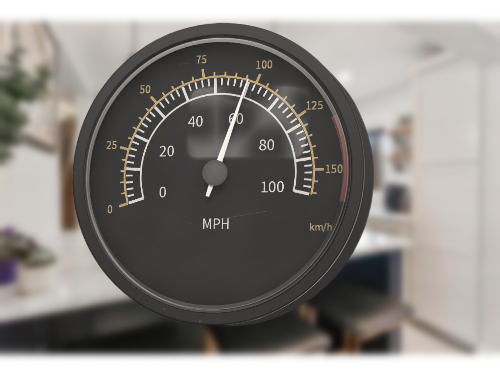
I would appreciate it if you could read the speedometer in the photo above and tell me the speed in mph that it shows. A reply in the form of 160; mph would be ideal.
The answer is 60; mph
